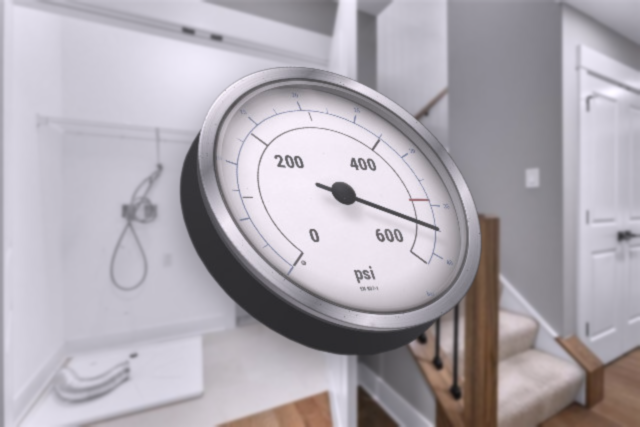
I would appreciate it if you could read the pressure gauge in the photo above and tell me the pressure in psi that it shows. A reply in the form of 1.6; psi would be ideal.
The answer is 550; psi
